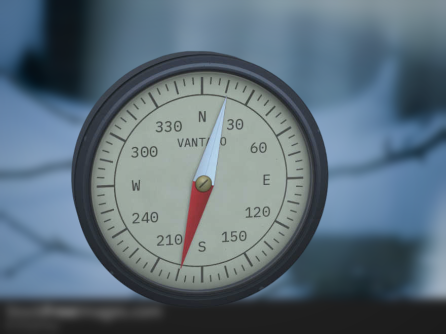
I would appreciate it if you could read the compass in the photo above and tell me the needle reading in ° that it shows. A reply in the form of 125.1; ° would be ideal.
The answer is 195; °
